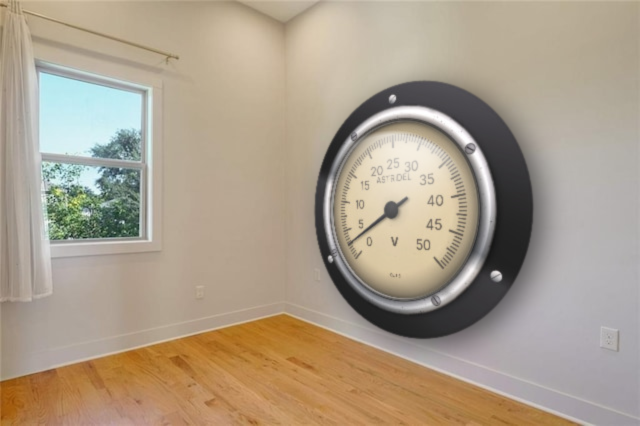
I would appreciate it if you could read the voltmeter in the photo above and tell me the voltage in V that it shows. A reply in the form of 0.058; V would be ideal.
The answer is 2.5; V
